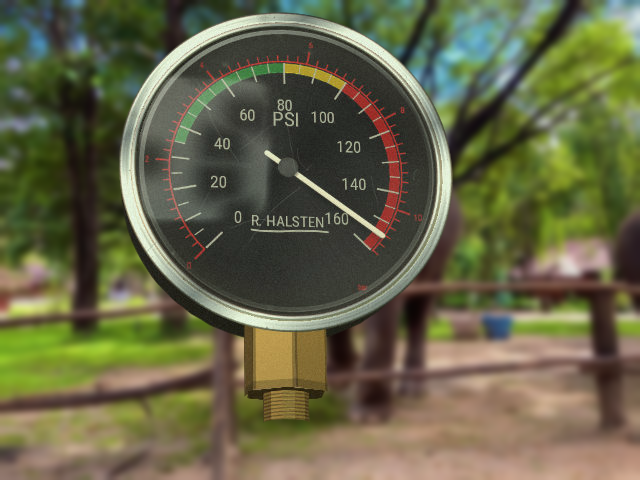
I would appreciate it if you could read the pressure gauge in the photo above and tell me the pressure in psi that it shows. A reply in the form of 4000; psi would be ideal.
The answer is 155; psi
